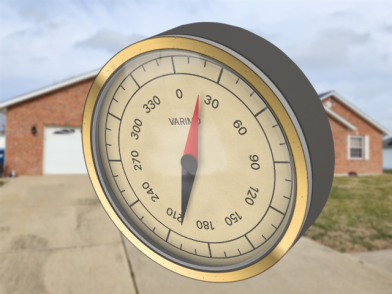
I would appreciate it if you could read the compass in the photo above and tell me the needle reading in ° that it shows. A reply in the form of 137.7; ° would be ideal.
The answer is 20; °
